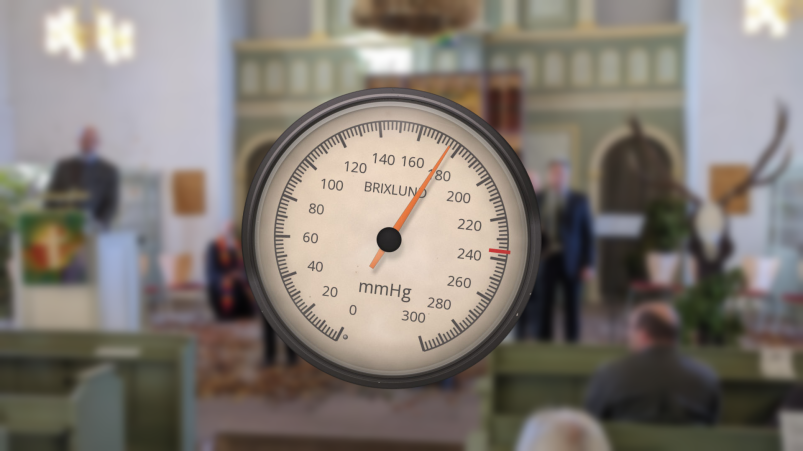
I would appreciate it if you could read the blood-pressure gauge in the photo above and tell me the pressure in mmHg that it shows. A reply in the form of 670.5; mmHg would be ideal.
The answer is 176; mmHg
